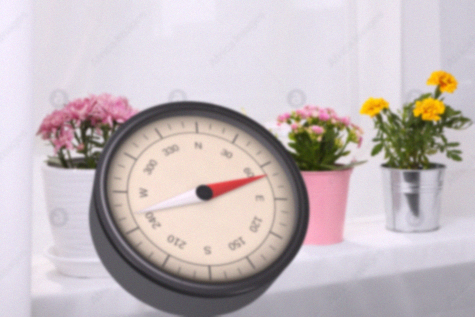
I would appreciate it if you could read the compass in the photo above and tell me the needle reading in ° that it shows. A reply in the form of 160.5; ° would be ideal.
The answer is 70; °
